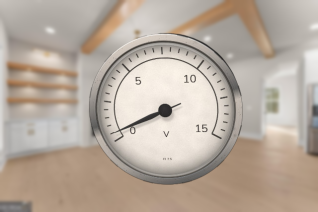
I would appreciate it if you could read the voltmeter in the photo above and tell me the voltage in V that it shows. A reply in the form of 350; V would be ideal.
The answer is 0.5; V
